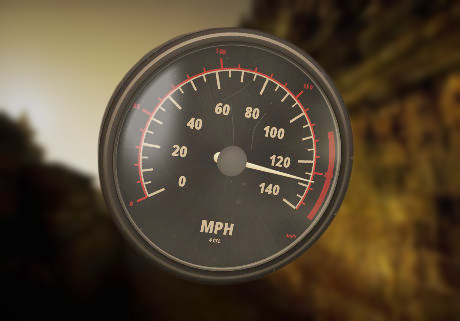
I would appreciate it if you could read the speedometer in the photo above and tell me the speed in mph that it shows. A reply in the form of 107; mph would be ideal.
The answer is 127.5; mph
